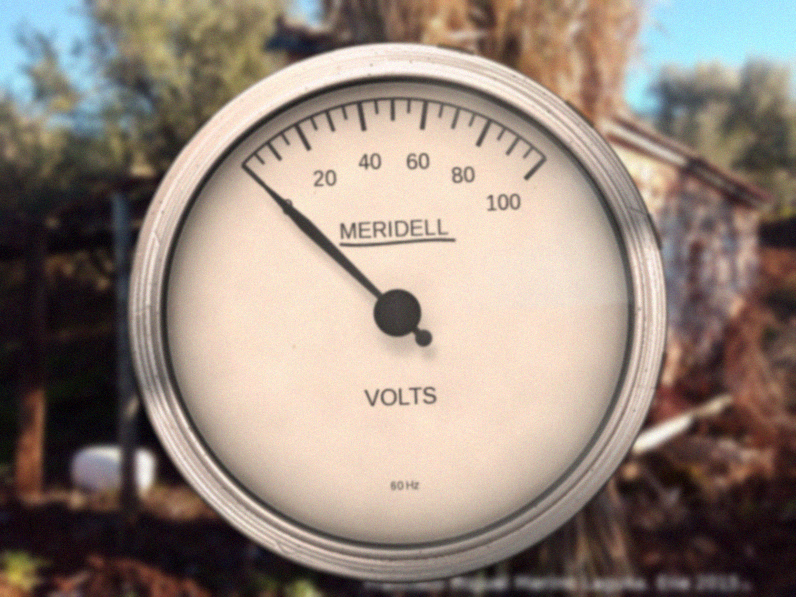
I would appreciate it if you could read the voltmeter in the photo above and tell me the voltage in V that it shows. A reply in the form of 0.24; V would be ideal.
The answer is 0; V
